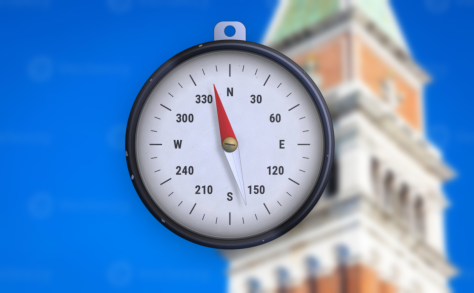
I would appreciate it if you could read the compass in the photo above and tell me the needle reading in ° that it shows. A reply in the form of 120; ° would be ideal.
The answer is 345; °
